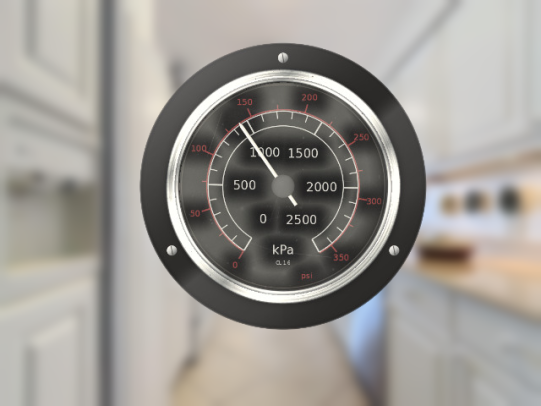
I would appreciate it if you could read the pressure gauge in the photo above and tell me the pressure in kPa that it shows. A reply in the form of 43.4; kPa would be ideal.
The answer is 950; kPa
